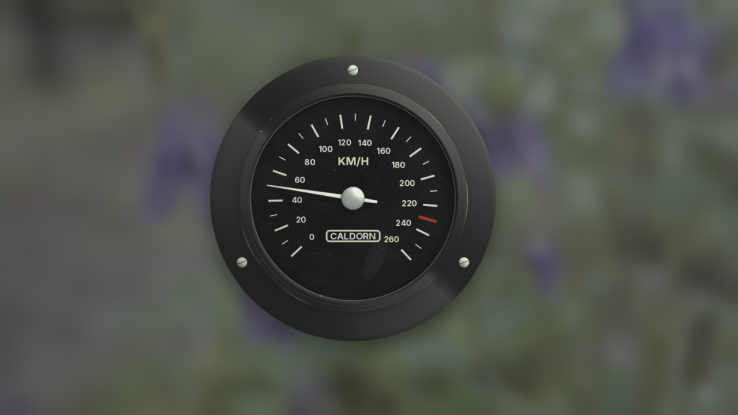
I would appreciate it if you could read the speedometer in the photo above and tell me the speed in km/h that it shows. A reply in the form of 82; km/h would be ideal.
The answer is 50; km/h
